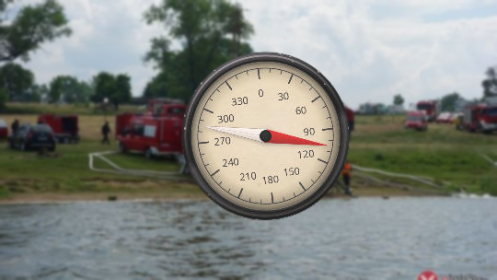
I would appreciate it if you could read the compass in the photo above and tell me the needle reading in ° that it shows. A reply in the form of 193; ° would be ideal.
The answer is 105; °
